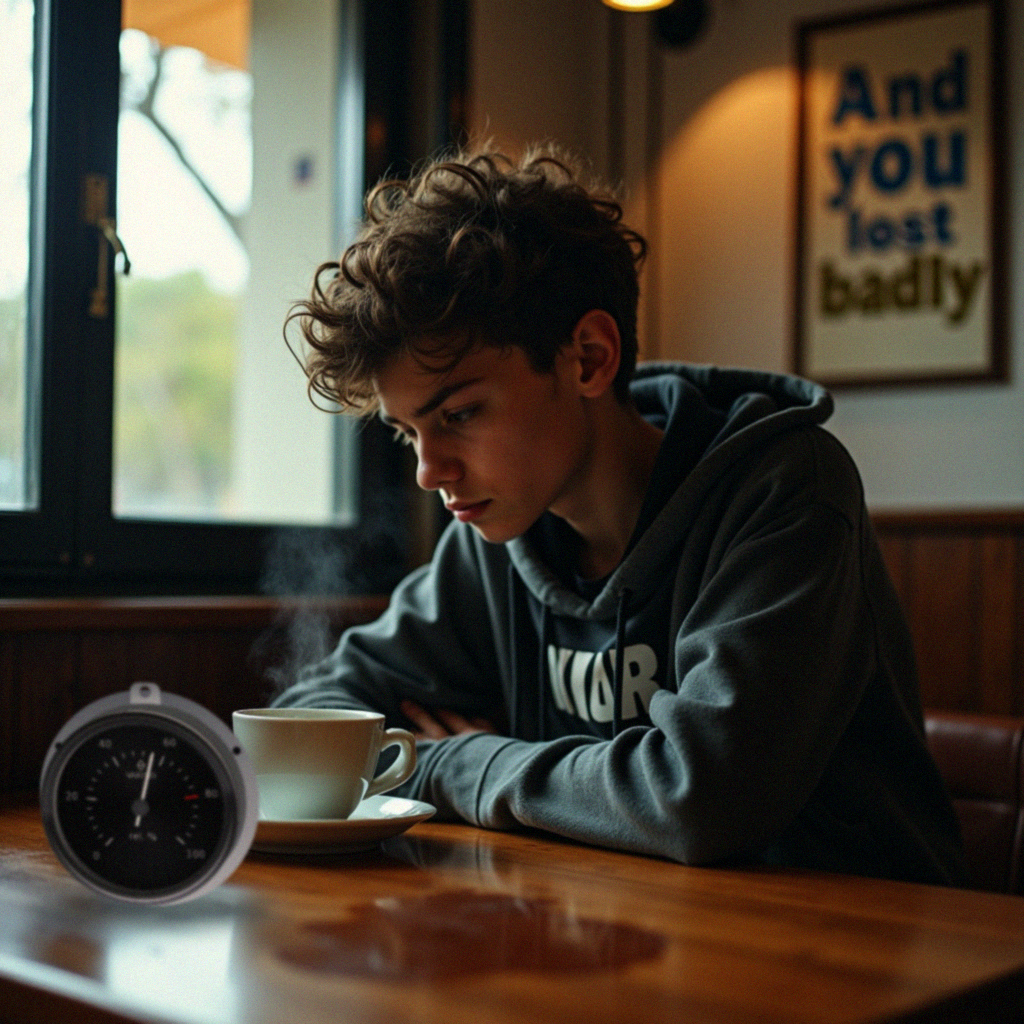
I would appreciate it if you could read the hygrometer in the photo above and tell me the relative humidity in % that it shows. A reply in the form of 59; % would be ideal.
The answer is 56; %
